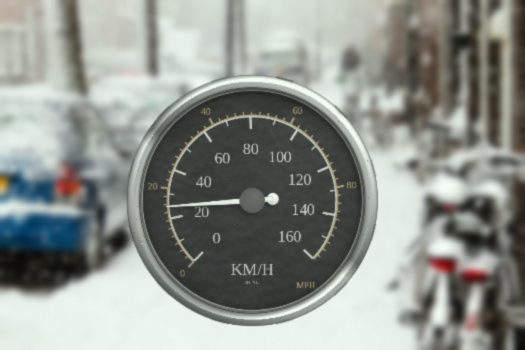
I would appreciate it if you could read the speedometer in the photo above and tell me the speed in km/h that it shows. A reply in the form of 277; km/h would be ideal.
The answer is 25; km/h
